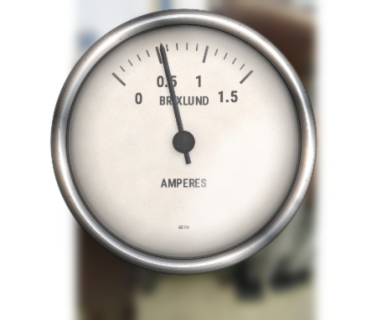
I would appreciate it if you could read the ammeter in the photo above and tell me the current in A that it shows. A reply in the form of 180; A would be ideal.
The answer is 0.55; A
